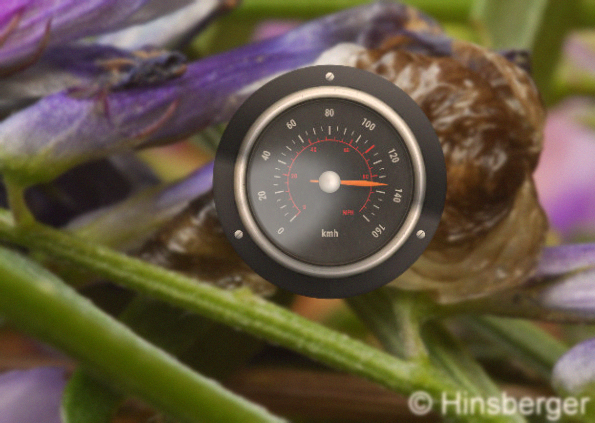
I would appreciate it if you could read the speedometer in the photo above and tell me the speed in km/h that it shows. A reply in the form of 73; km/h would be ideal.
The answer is 135; km/h
